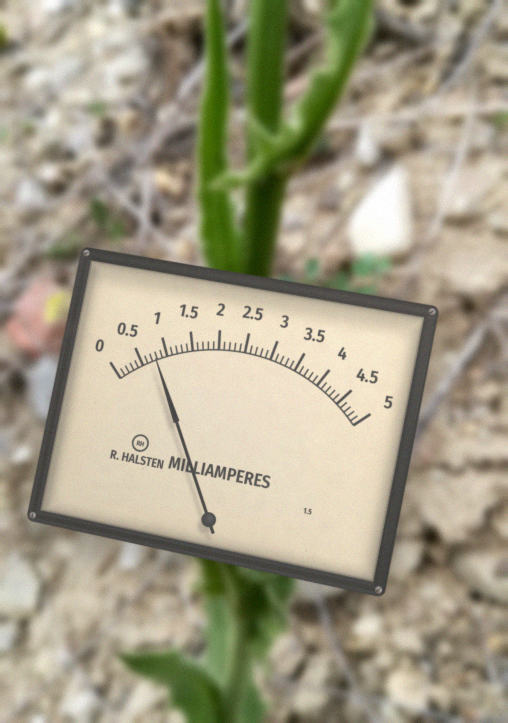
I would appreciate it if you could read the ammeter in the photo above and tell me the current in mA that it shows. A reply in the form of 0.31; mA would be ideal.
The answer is 0.8; mA
